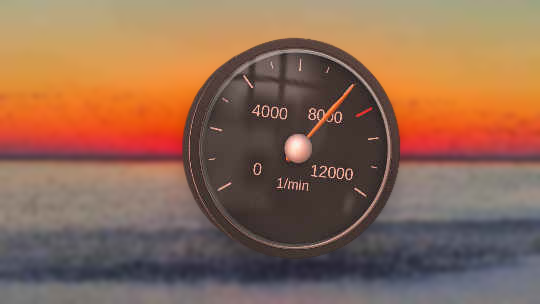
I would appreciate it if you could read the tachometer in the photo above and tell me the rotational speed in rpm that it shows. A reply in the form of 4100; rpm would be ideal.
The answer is 8000; rpm
